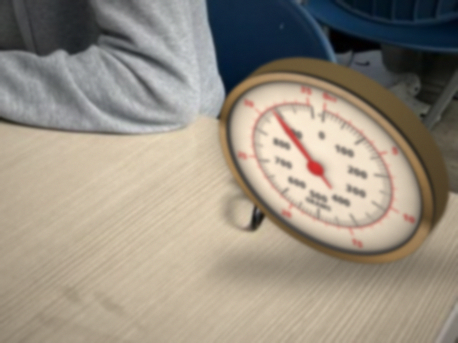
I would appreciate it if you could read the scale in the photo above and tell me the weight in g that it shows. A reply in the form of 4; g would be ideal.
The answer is 900; g
